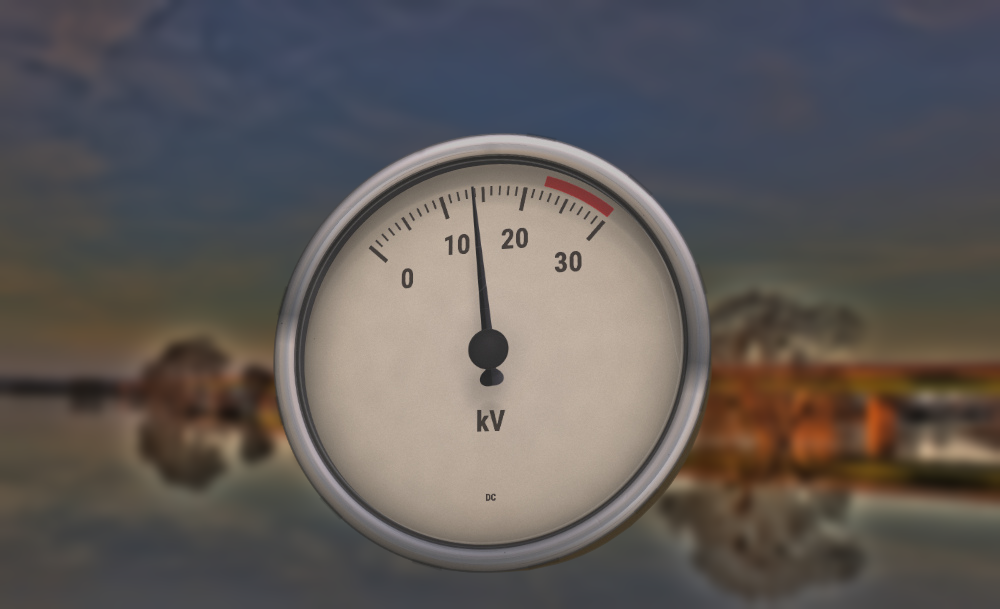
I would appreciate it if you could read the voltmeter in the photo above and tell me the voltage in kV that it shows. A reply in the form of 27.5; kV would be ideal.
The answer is 14; kV
